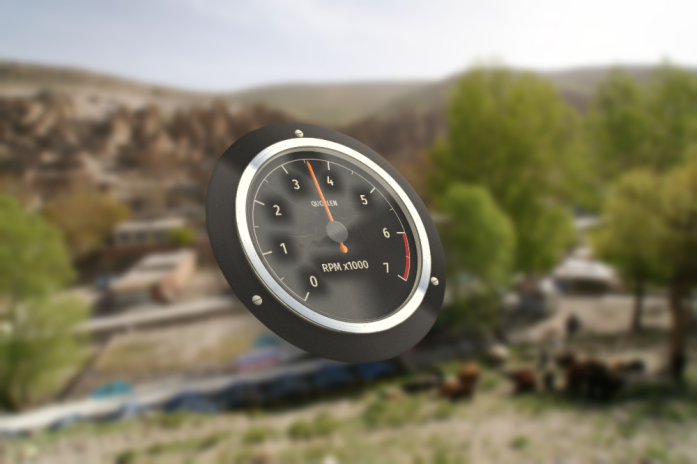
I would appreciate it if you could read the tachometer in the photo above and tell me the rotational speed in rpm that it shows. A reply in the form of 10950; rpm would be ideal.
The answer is 3500; rpm
